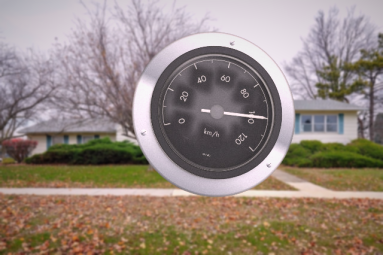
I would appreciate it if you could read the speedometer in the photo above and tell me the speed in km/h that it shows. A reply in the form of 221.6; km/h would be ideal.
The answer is 100; km/h
